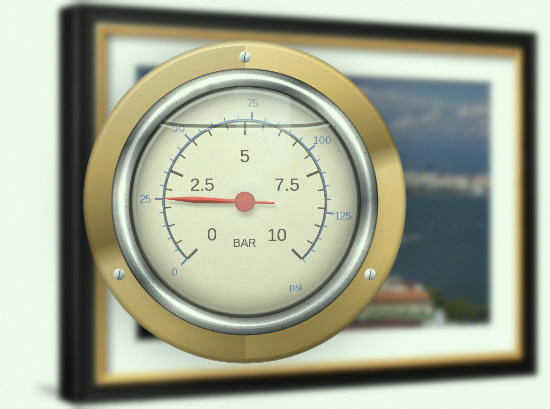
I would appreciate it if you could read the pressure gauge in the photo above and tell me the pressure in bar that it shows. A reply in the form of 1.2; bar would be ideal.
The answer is 1.75; bar
